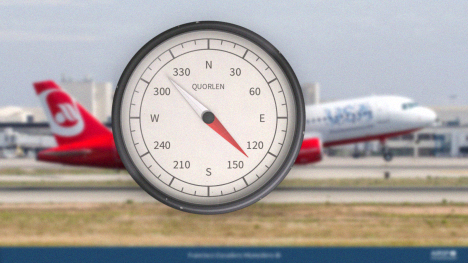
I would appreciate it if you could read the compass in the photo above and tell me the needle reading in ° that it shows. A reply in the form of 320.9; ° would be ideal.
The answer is 135; °
